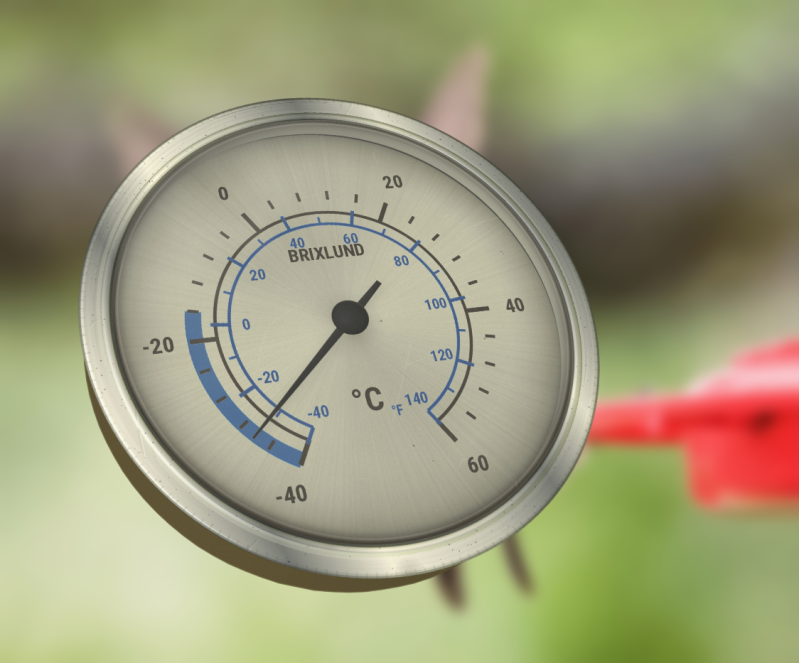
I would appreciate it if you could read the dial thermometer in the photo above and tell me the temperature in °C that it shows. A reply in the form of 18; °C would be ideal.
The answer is -34; °C
